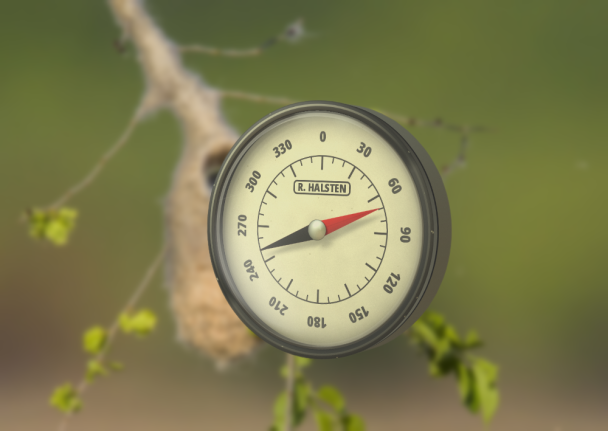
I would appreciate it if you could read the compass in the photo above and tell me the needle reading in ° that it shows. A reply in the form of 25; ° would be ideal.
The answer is 70; °
